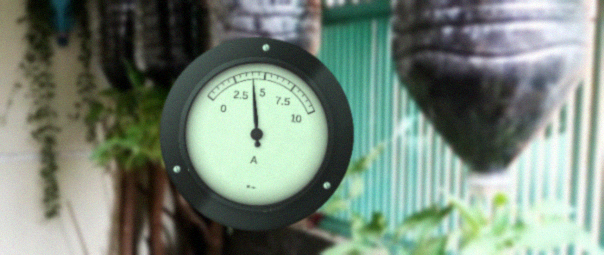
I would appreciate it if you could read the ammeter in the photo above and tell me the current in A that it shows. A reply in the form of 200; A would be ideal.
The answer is 4; A
